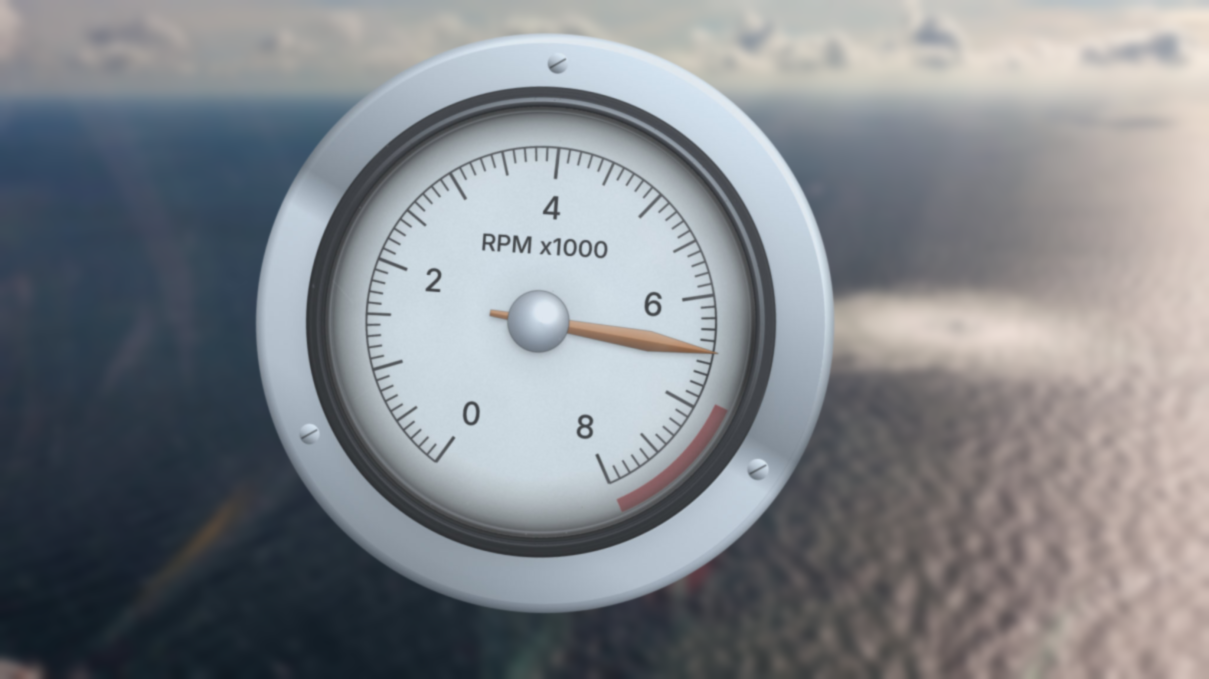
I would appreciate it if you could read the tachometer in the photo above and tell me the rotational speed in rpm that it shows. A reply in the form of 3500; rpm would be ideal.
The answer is 6500; rpm
